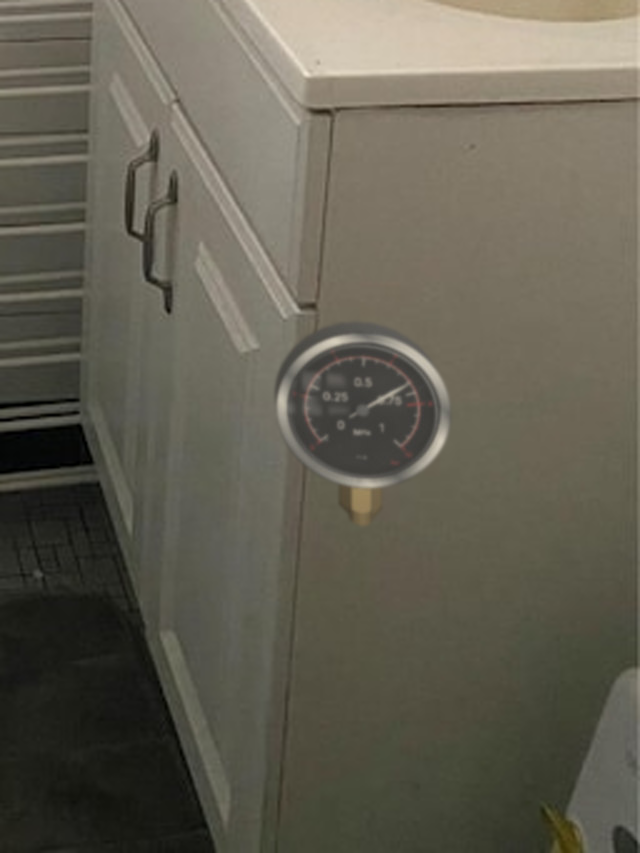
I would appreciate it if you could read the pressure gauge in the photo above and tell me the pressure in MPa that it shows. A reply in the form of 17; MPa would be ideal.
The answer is 0.7; MPa
